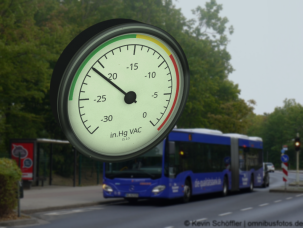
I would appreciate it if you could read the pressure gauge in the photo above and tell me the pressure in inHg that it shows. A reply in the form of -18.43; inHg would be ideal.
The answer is -21; inHg
